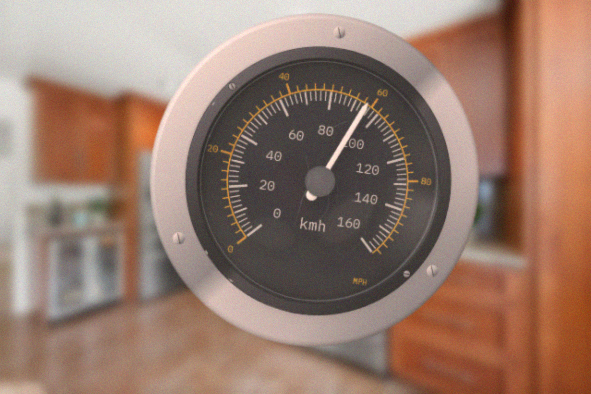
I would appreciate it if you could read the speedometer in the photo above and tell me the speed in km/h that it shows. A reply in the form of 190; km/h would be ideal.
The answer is 94; km/h
